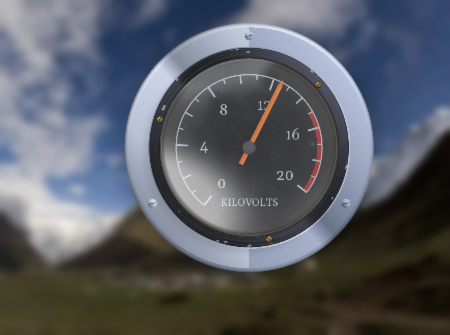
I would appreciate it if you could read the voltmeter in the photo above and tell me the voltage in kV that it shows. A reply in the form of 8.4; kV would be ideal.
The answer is 12.5; kV
